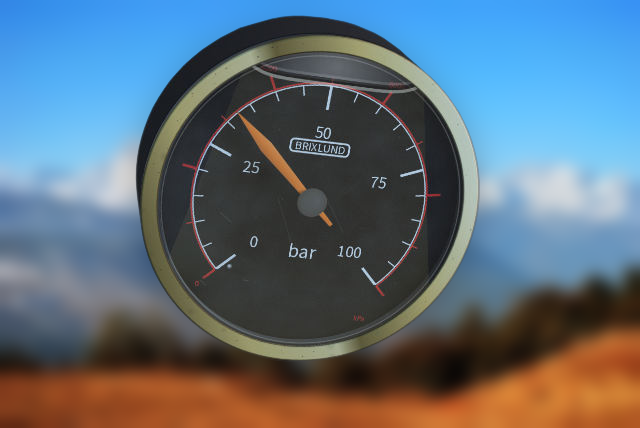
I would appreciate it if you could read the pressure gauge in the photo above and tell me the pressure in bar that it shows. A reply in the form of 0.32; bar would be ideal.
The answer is 32.5; bar
